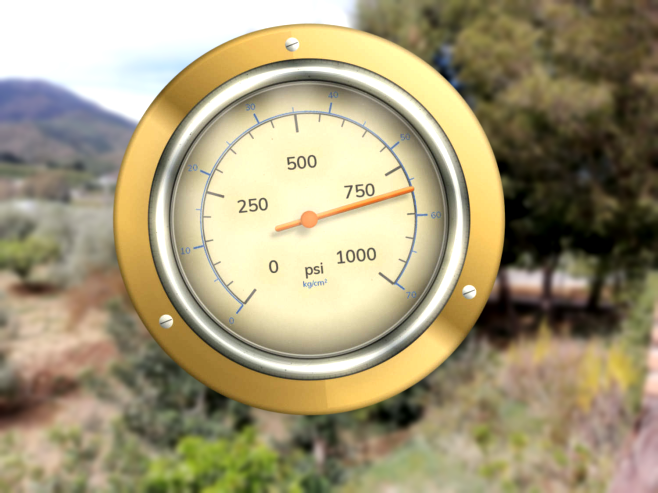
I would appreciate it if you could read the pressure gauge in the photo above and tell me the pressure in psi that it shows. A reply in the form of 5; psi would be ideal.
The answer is 800; psi
